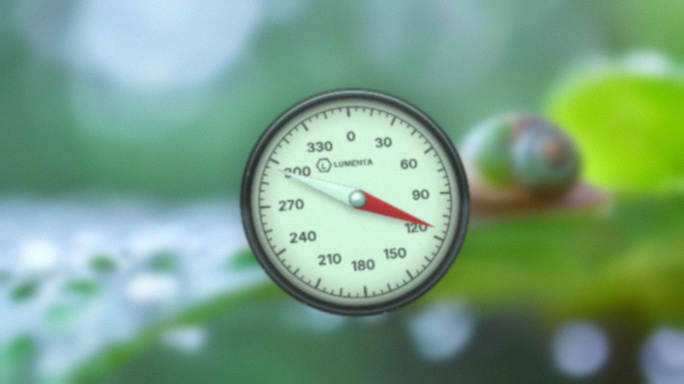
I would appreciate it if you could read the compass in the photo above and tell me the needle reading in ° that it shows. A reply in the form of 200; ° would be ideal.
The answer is 115; °
